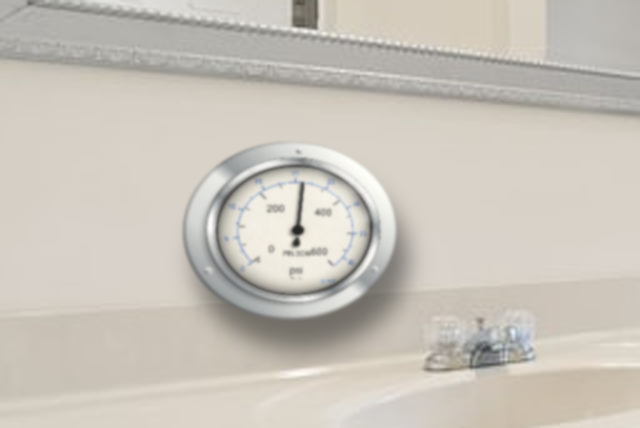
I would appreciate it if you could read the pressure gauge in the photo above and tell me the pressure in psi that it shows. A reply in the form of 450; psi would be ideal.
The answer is 300; psi
